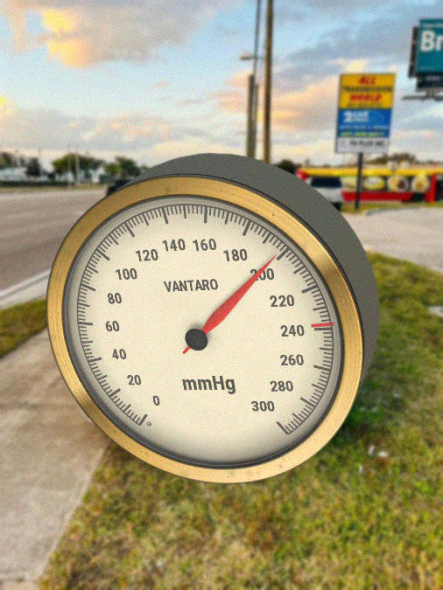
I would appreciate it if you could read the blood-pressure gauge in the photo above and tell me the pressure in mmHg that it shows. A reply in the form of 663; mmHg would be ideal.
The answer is 198; mmHg
